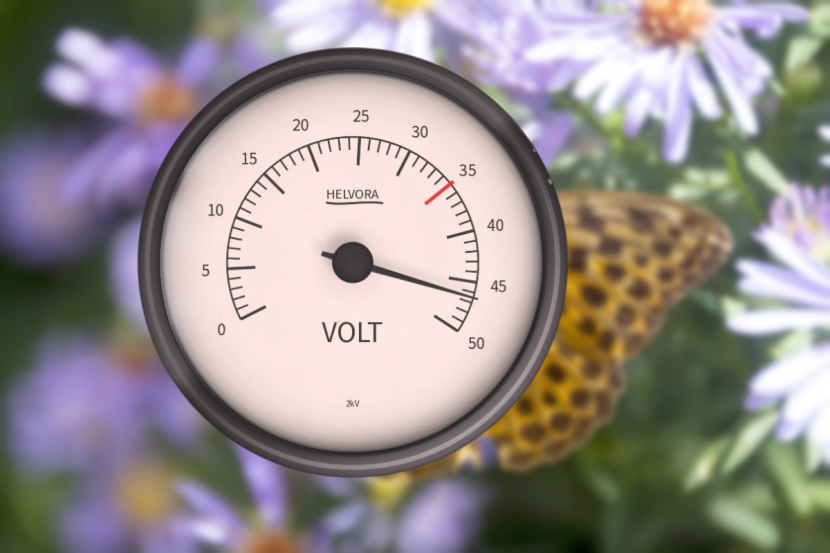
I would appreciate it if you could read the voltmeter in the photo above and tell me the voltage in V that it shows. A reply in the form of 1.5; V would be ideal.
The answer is 46.5; V
